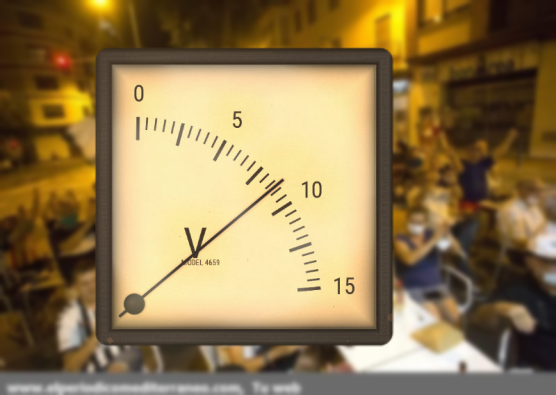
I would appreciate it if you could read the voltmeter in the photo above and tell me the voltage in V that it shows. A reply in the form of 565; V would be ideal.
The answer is 8.75; V
